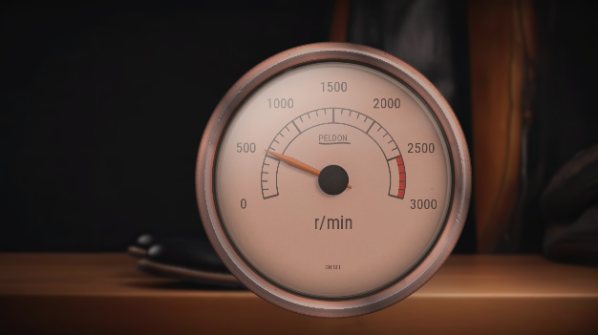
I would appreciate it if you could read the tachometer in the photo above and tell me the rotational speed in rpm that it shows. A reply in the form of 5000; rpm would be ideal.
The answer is 550; rpm
